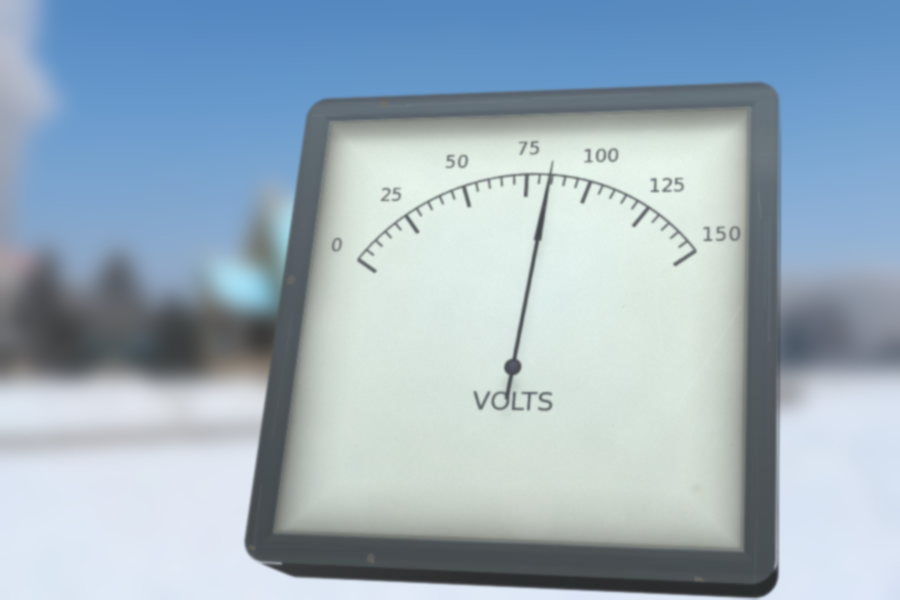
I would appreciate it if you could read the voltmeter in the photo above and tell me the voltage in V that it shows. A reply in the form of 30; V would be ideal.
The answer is 85; V
